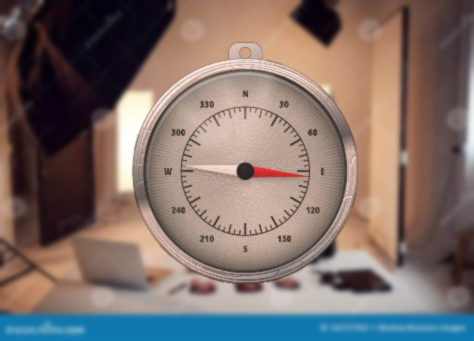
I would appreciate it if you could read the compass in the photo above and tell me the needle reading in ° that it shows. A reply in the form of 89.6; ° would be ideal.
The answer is 95; °
